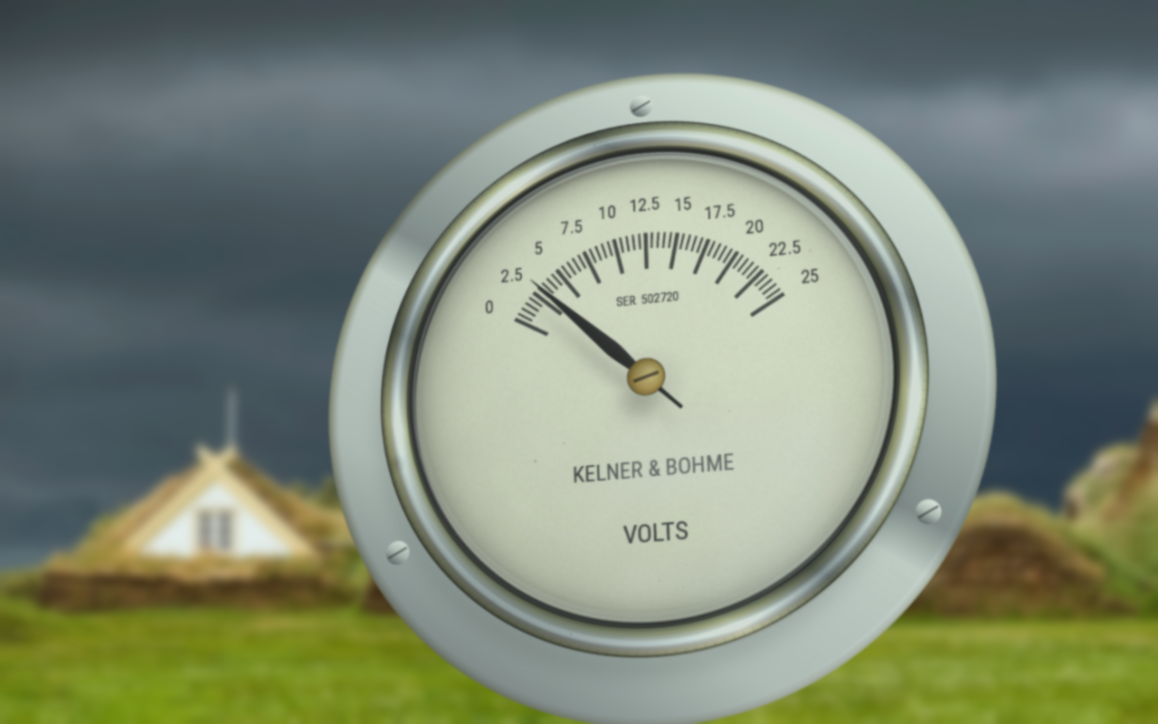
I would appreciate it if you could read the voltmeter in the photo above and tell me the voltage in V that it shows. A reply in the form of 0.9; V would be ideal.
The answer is 3; V
